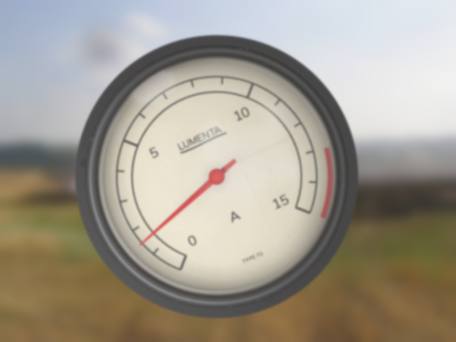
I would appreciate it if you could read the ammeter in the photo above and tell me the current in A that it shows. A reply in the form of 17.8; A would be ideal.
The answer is 1.5; A
